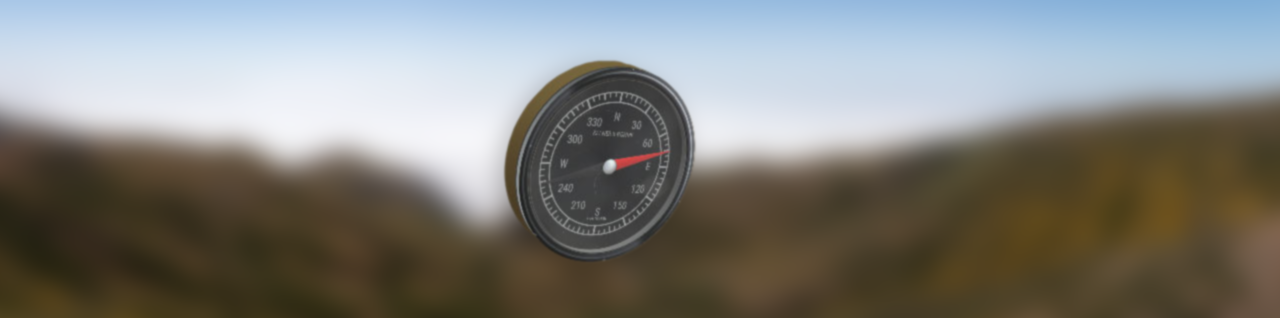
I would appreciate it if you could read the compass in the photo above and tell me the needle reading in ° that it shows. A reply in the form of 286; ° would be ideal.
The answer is 75; °
